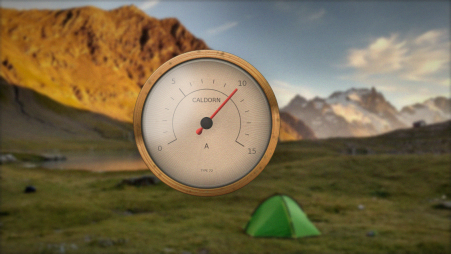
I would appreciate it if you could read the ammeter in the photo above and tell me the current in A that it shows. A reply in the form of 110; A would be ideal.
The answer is 10; A
